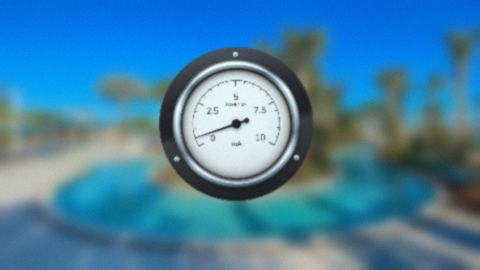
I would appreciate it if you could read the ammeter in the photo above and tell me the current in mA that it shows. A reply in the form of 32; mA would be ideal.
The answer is 0.5; mA
